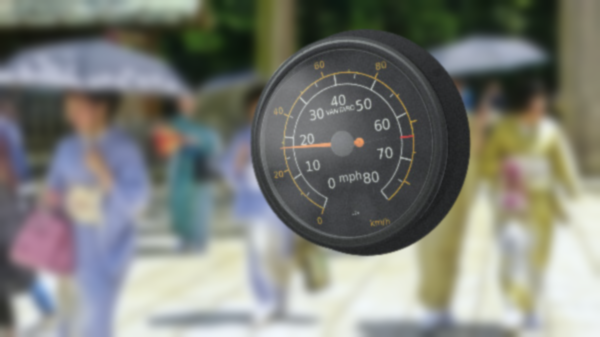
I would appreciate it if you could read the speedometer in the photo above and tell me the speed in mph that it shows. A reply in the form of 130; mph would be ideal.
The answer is 17.5; mph
